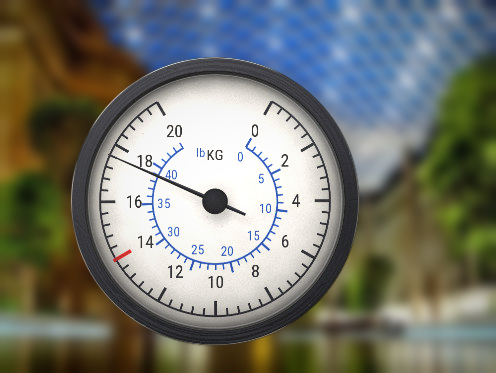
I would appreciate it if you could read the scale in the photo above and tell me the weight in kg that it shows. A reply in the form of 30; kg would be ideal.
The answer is 17.6; kg
